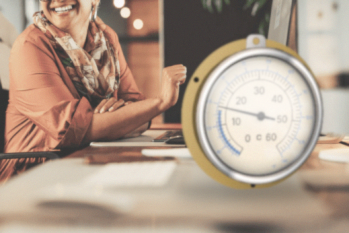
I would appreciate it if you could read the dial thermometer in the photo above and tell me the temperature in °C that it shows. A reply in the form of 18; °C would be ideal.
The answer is 15; °C
